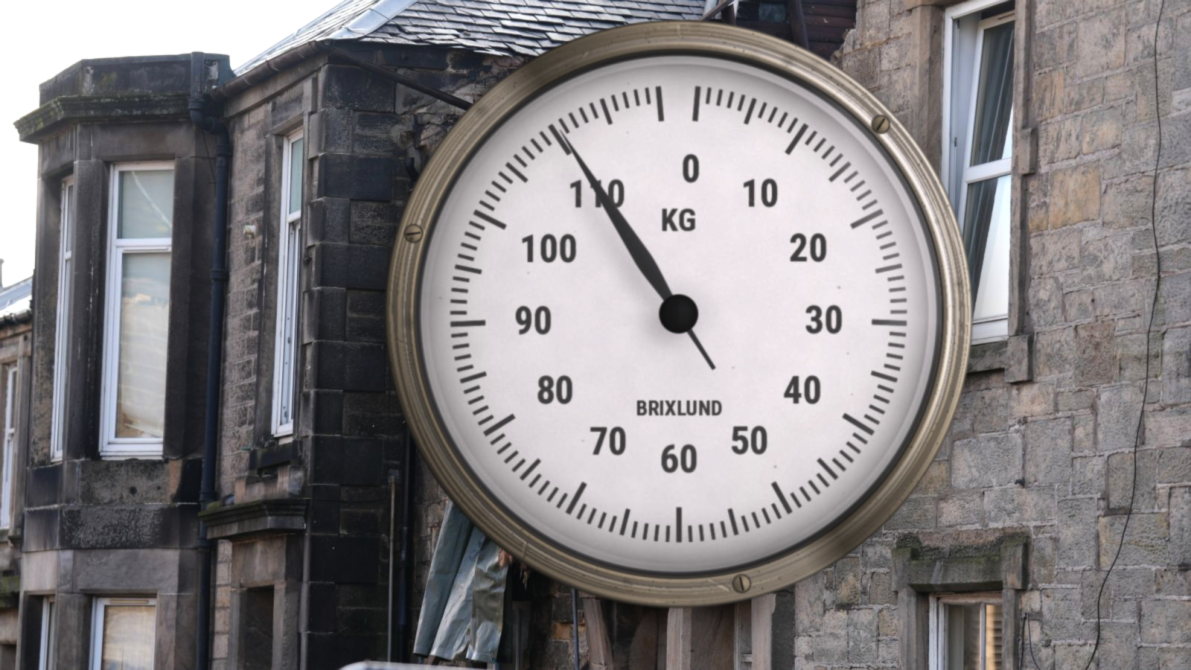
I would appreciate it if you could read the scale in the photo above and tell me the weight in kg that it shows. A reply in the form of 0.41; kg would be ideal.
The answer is 110.5; kg
